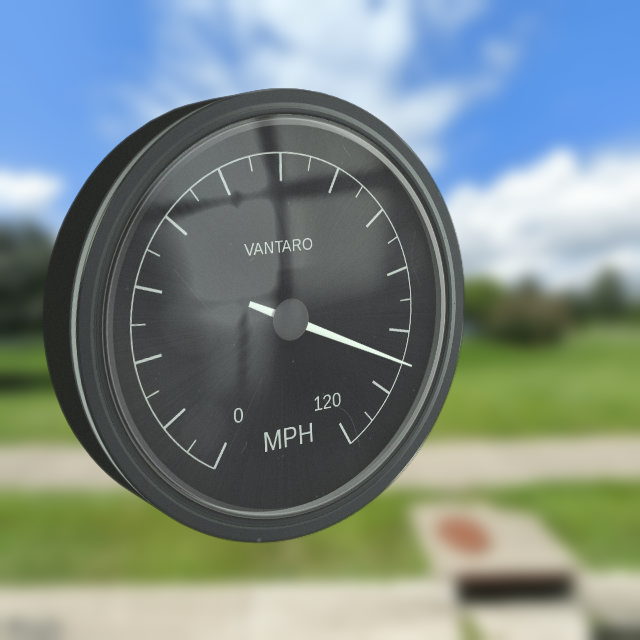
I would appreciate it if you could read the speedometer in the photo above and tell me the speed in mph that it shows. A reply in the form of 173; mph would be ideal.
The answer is 105; mph
